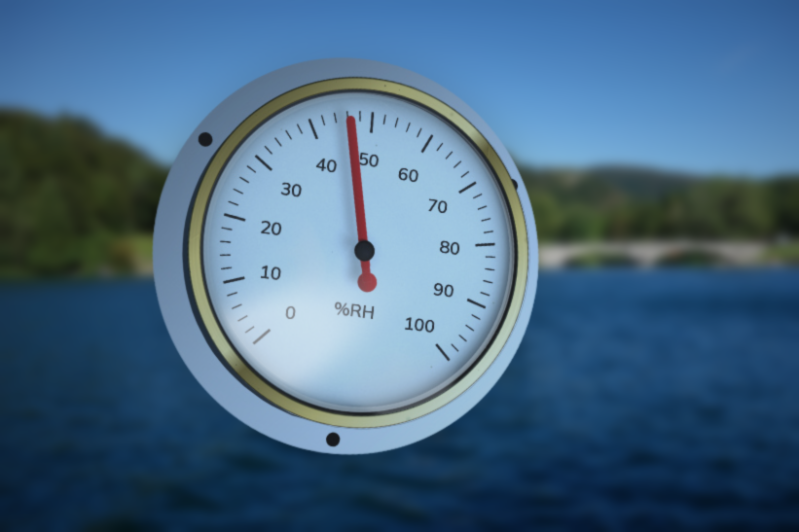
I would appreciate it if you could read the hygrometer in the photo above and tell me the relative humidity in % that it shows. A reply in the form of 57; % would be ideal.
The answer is 46; %
